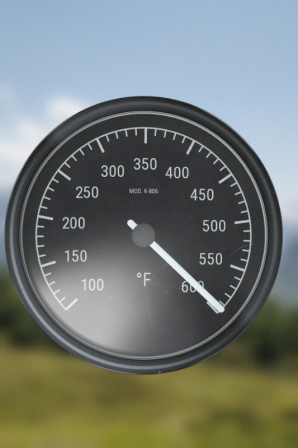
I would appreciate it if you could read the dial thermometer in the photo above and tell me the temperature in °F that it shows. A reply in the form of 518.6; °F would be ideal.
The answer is 595; °F
